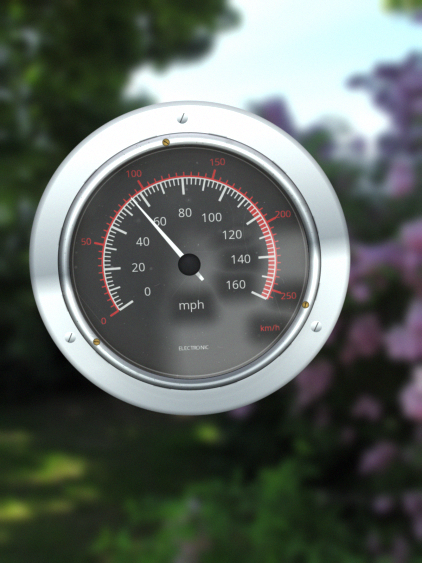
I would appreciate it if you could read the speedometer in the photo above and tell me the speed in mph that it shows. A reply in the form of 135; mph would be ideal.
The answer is 56; mph
